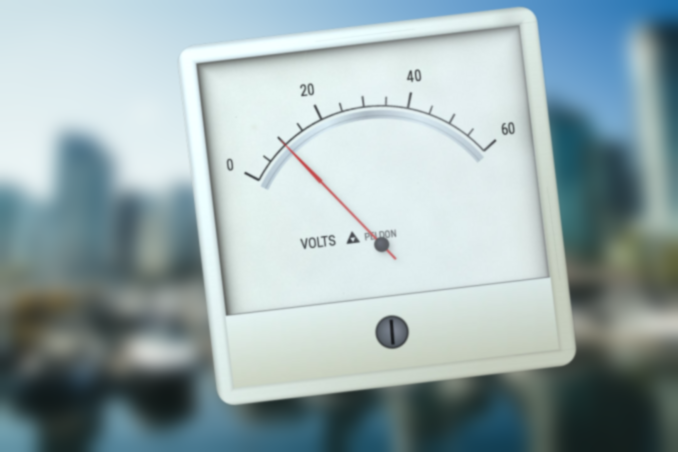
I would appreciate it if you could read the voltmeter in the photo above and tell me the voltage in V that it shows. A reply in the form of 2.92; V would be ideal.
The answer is 10; V
